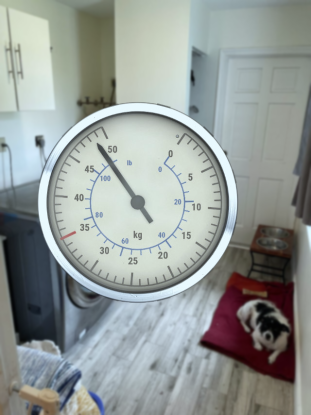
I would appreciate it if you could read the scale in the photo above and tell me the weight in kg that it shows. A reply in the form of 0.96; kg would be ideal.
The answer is 48.5; kg
